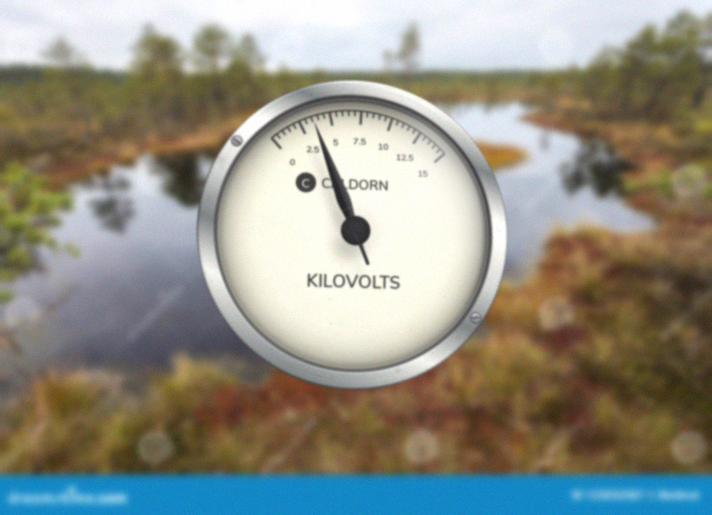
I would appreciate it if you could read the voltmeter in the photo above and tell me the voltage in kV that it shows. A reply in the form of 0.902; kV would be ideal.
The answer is 3.5; kV
